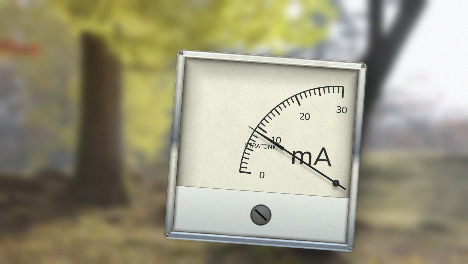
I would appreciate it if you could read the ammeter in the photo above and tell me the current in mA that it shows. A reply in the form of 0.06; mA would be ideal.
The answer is 9; mA
